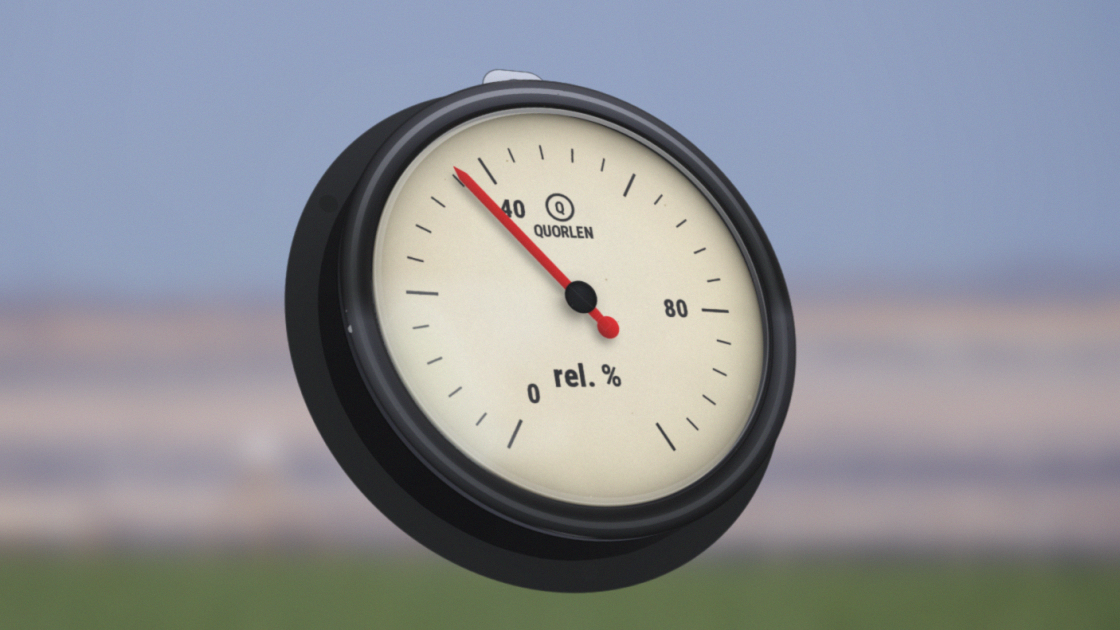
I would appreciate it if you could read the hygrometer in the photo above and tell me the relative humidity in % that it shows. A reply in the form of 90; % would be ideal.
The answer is 36; %
